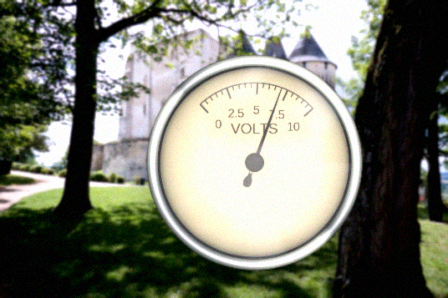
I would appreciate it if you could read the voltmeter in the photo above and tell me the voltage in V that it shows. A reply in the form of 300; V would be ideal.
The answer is 7; V
